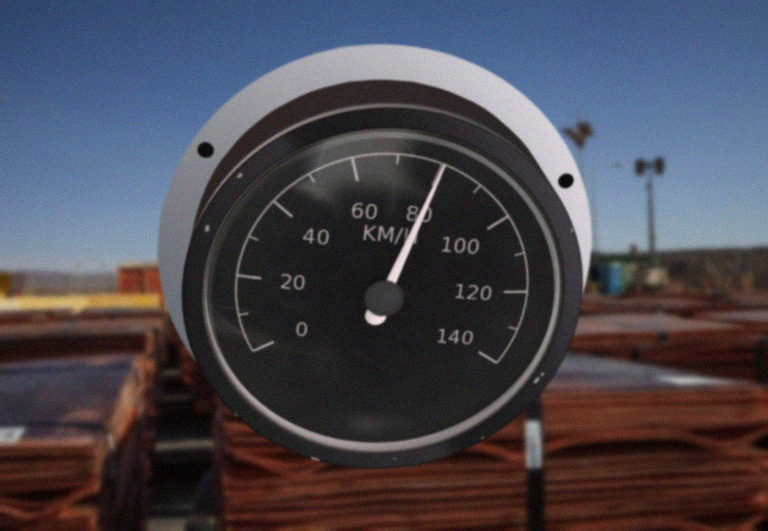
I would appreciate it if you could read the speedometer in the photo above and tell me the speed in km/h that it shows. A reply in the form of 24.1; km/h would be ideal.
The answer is 80; km/h
